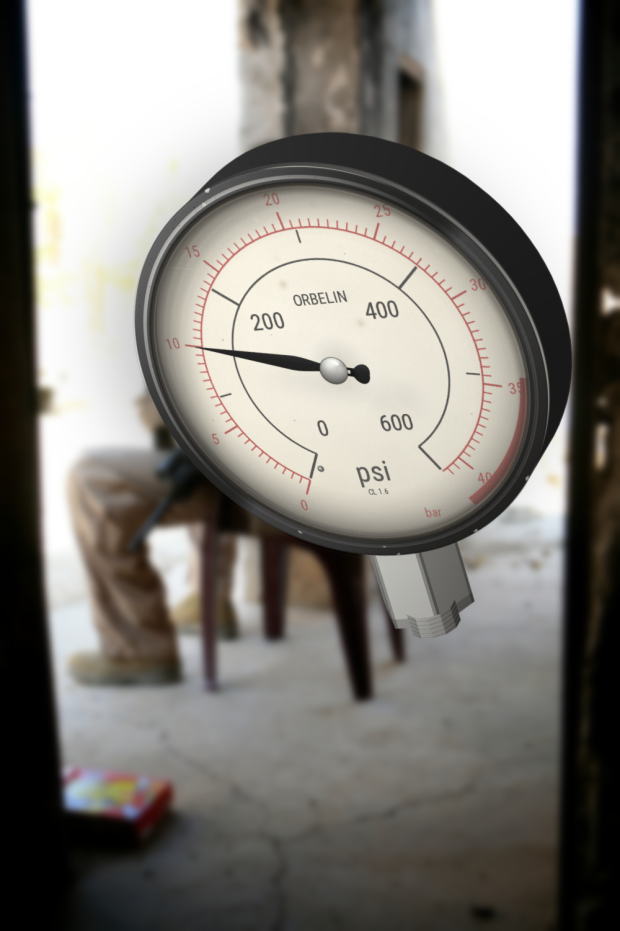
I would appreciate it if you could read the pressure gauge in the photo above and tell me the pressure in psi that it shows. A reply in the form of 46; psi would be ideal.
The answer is 150; psi
